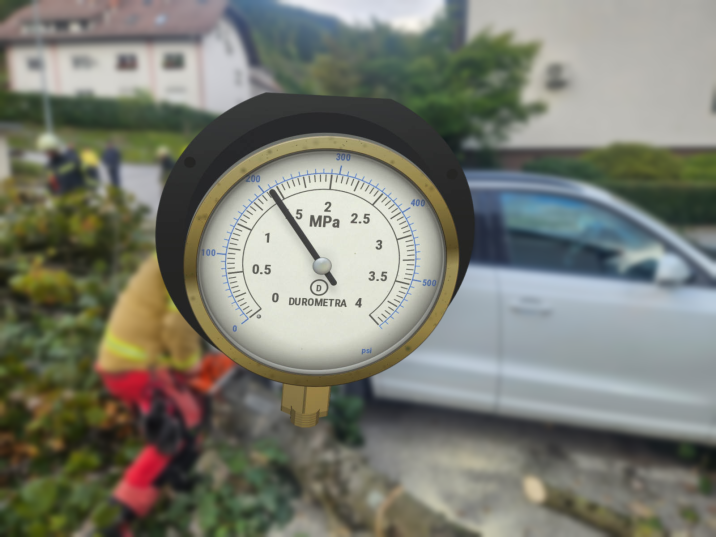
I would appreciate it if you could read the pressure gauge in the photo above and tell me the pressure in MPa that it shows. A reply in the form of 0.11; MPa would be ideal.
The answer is 1.45; MPa
